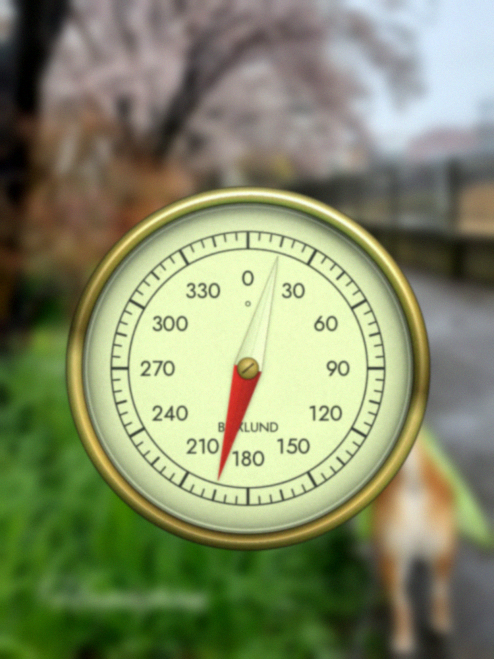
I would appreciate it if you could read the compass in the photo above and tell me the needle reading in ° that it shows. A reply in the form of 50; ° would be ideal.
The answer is 195; °
